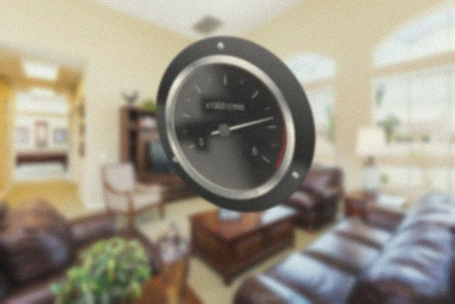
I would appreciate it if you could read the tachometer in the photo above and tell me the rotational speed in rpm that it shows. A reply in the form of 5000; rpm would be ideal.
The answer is 4750; rpm
